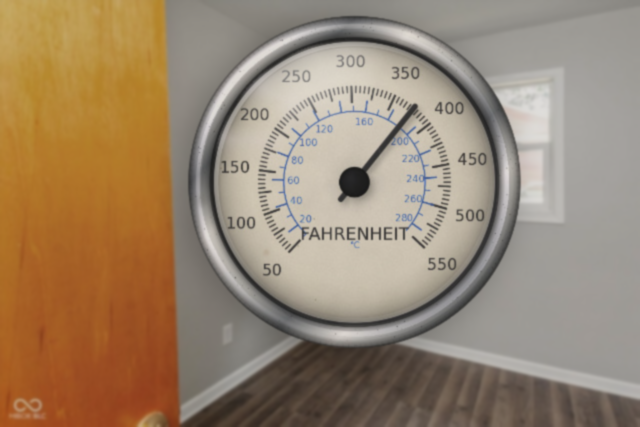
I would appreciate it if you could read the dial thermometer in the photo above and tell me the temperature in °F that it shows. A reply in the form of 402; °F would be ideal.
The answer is 375; °F
